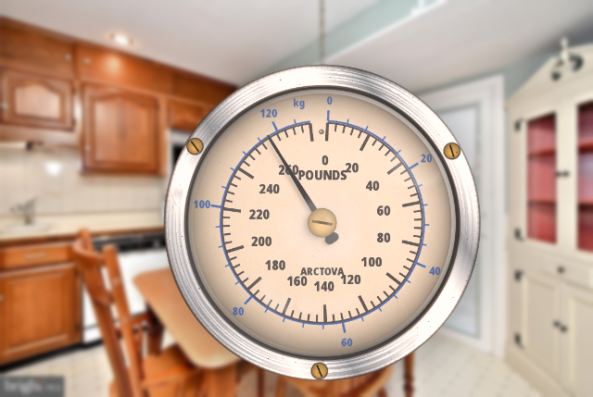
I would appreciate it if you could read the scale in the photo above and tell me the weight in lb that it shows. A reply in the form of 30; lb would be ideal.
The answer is 260; lb
